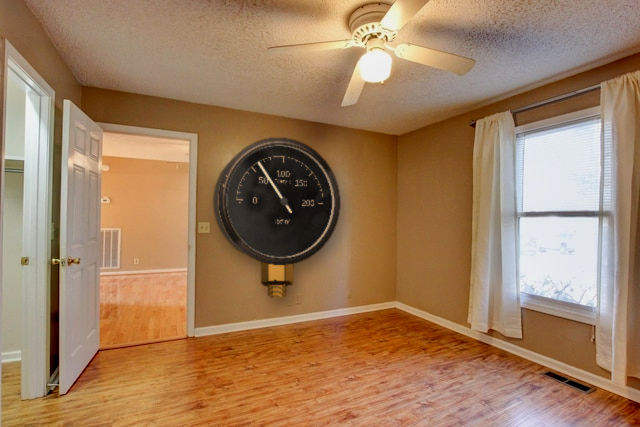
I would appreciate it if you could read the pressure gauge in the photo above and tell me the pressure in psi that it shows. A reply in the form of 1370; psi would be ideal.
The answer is 60; psi
